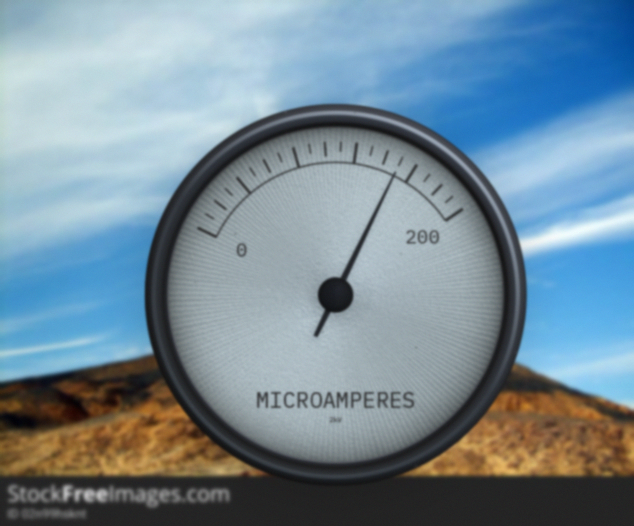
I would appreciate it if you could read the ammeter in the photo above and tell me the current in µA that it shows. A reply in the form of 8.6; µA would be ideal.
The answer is 150; µA
